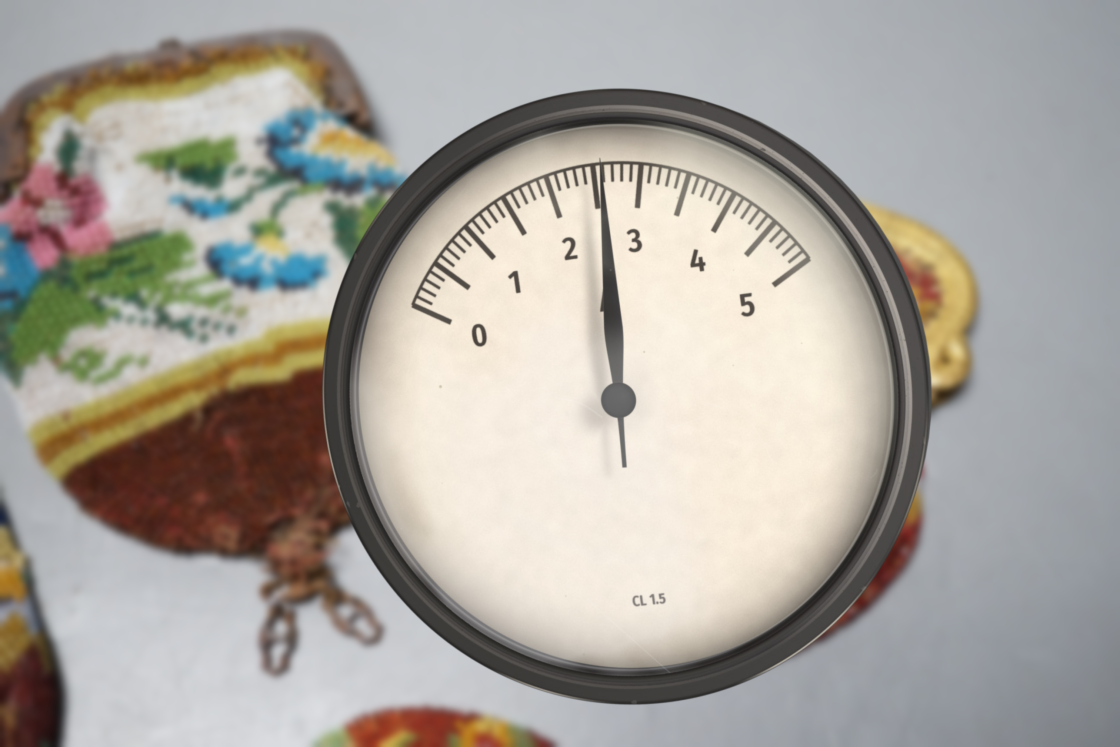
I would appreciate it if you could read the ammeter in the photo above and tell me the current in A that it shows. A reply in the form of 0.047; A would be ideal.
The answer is 2.6; A
